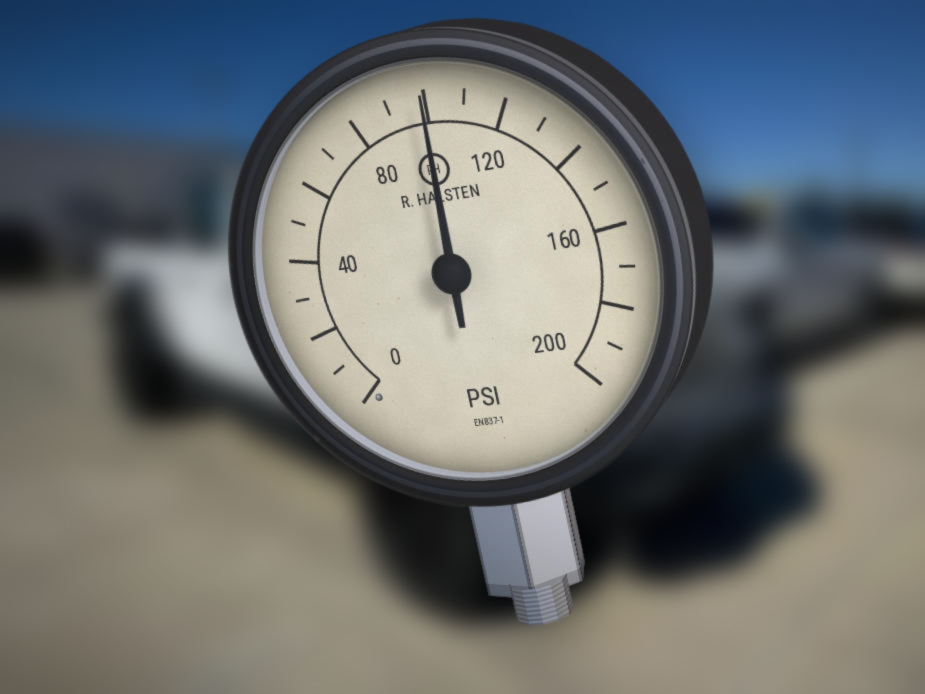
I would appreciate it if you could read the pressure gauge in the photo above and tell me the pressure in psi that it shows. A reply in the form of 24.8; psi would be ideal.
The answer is 100; psi
